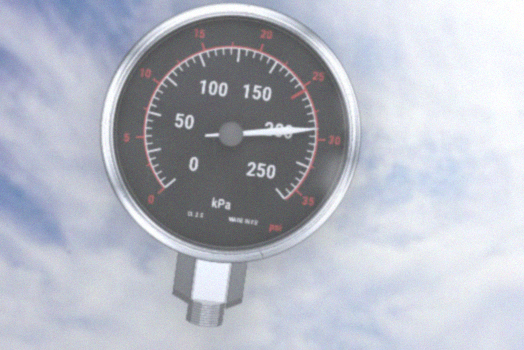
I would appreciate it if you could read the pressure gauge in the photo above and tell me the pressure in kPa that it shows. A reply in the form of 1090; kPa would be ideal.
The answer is 200; kPa
